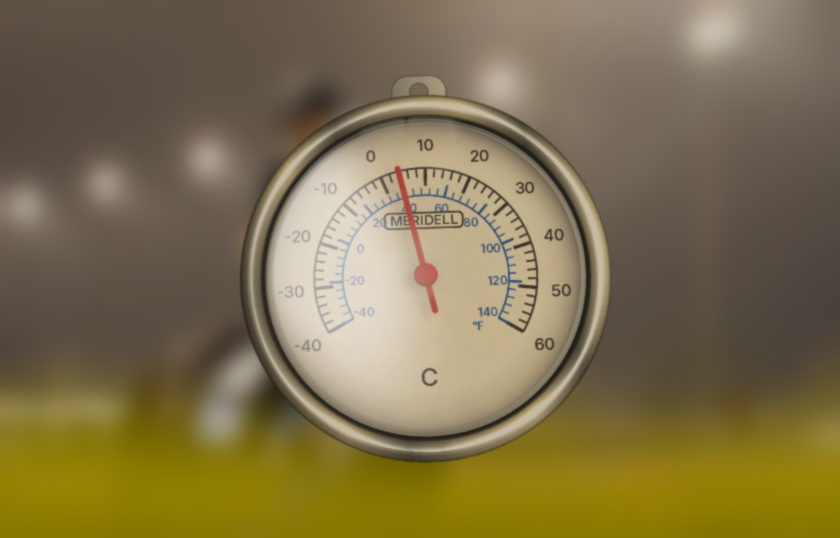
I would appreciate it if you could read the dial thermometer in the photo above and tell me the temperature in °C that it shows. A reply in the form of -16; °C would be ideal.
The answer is 4; °C
